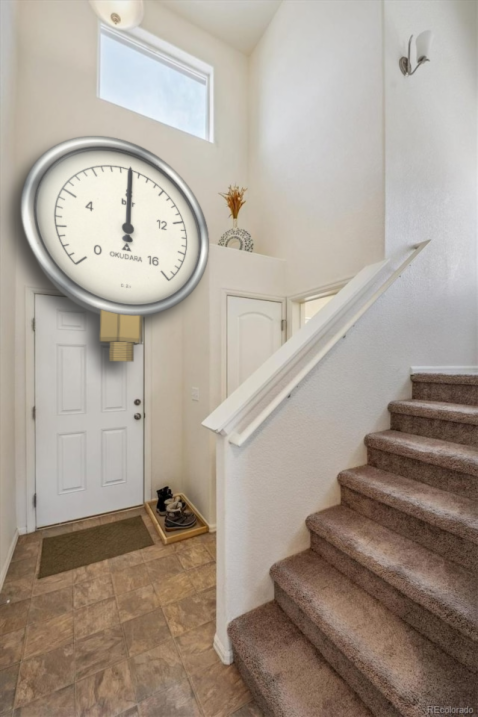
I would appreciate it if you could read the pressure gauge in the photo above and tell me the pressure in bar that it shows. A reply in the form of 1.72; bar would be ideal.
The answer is 8; bar
